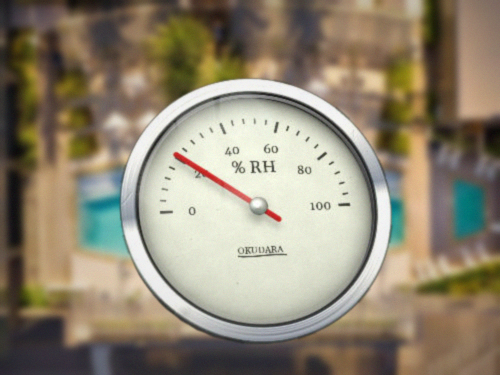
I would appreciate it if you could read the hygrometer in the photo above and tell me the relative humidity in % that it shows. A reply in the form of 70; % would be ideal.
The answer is 20; %
